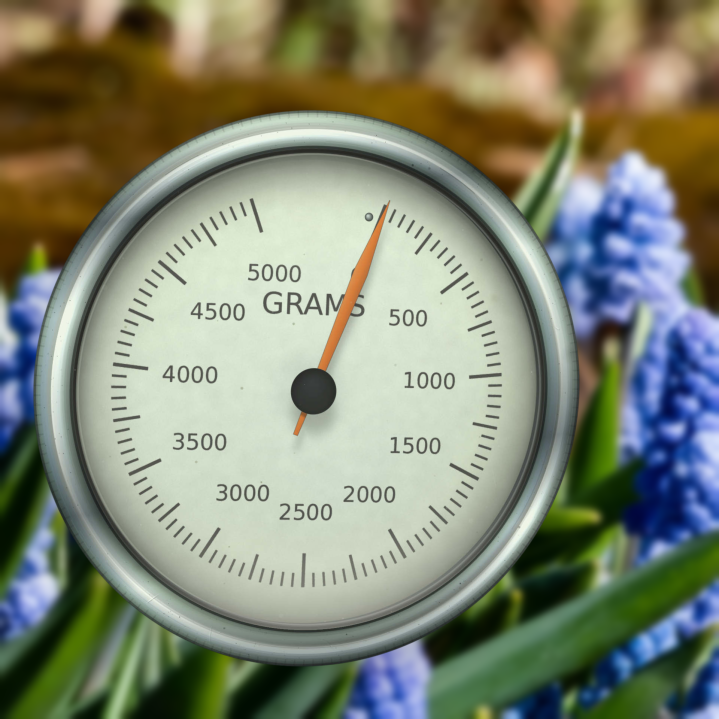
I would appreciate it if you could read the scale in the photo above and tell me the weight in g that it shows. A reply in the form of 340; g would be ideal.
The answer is 0; g
